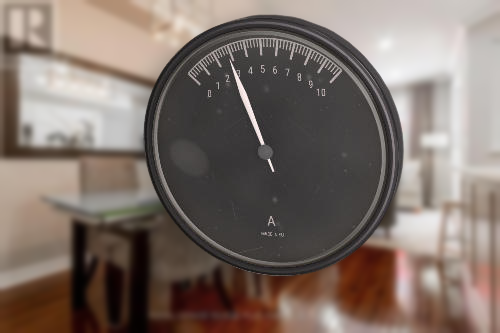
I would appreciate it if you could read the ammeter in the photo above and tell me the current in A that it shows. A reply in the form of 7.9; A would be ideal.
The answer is 3; A
